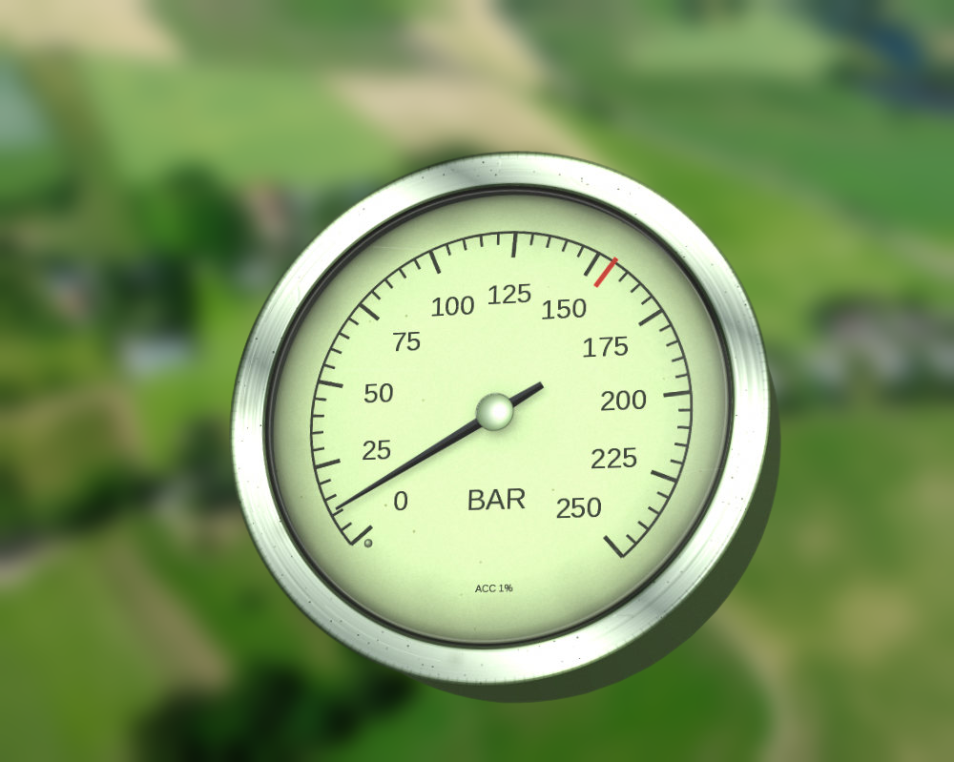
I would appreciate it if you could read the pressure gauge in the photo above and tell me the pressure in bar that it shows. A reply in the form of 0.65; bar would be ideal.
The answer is 10; bar
